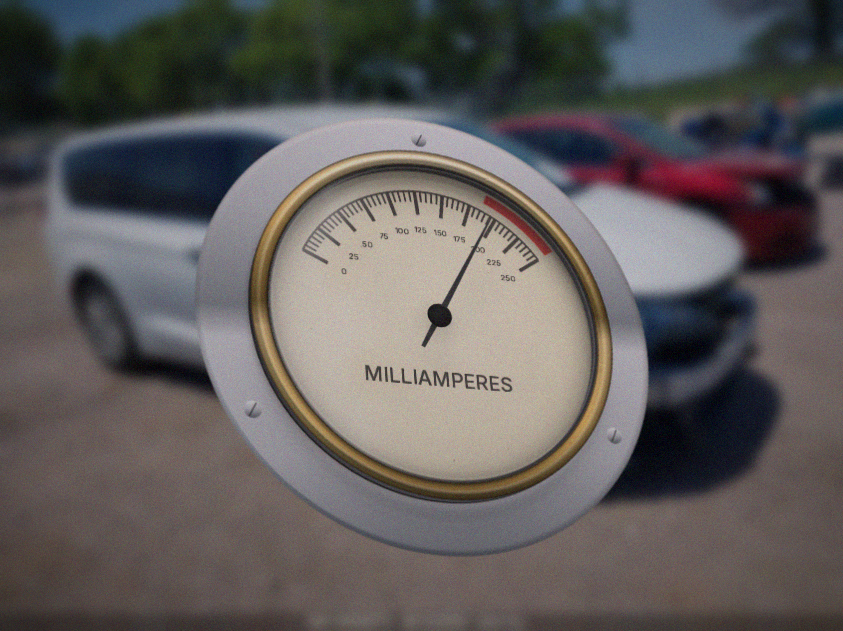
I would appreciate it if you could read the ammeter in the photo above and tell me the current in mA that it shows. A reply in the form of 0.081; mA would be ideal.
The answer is 195; mA
